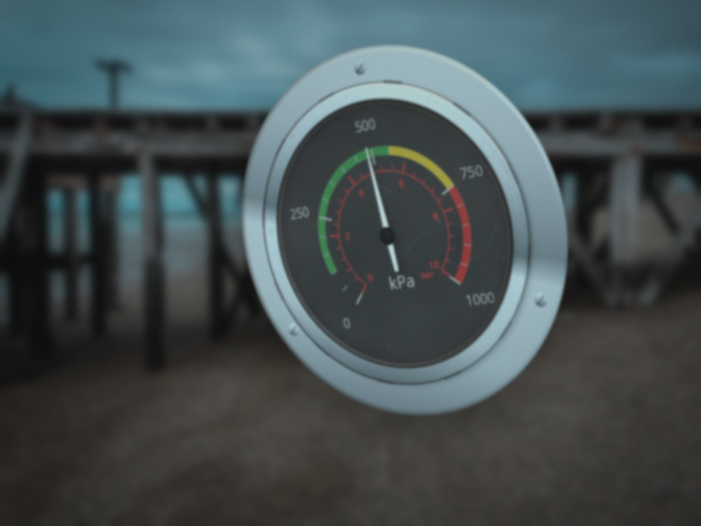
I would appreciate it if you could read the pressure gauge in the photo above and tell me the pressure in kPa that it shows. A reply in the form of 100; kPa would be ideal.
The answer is 500; kPa
